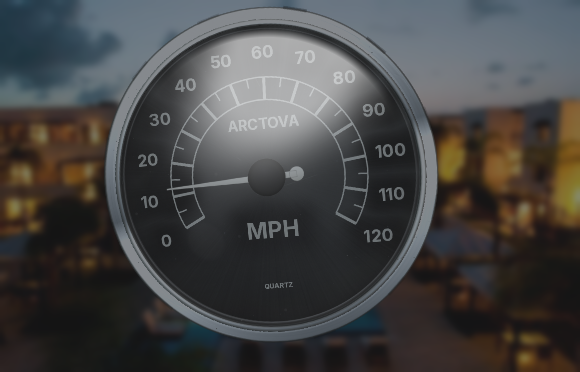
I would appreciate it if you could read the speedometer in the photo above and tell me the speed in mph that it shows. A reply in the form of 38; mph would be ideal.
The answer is 12.5; mph
